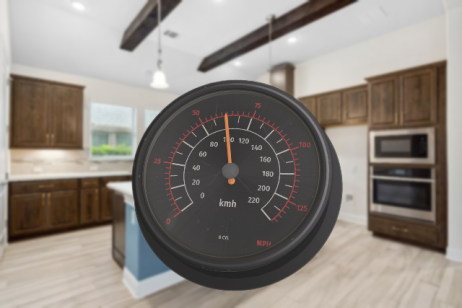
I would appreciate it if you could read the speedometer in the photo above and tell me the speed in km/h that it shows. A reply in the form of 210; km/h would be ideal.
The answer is 100; km/h
